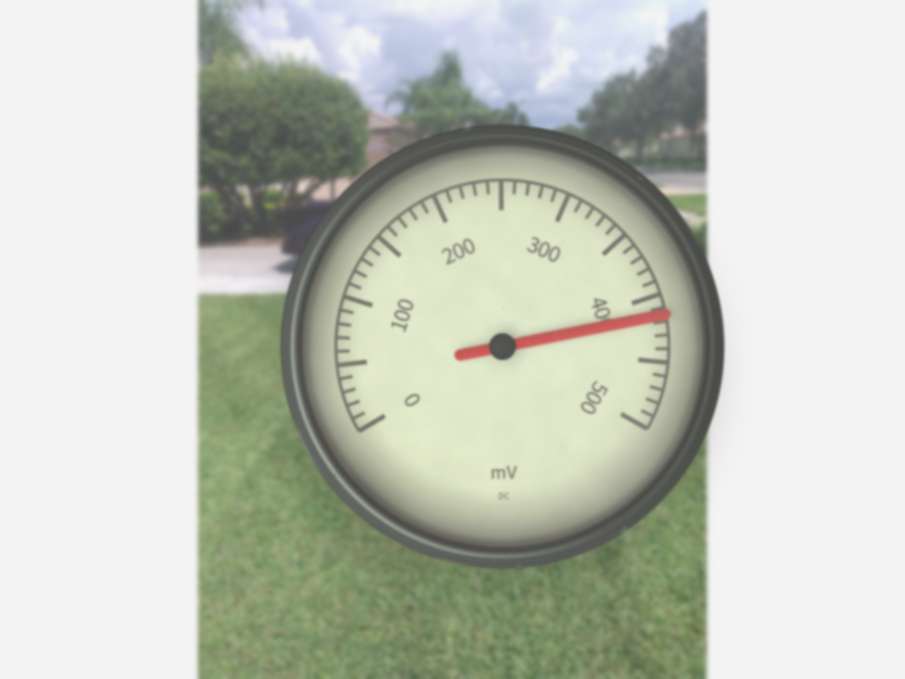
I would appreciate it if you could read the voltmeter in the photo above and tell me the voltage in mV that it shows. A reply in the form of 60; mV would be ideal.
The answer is 415; mV
